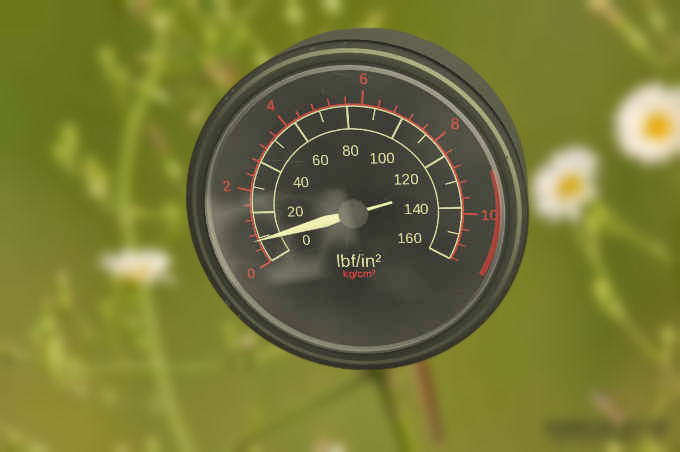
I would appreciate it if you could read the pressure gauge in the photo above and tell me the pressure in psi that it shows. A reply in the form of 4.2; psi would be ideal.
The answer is 10; psi
